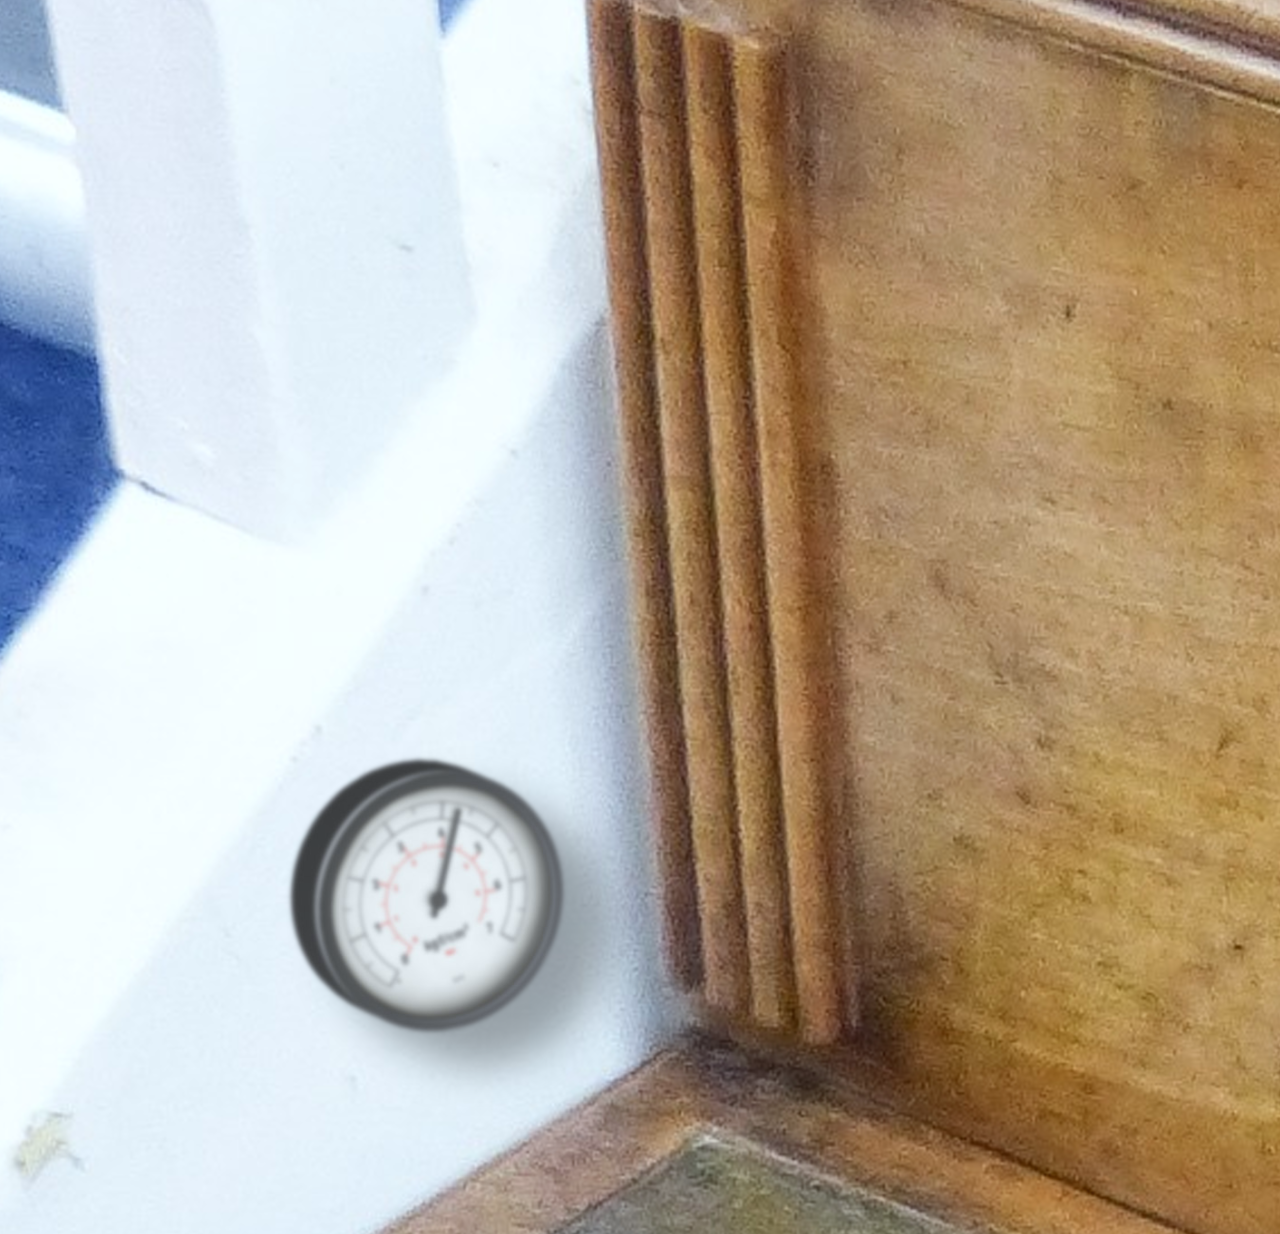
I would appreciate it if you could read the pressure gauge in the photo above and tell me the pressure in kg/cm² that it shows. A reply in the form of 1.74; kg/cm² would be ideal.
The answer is 4.25; kg/cm²
